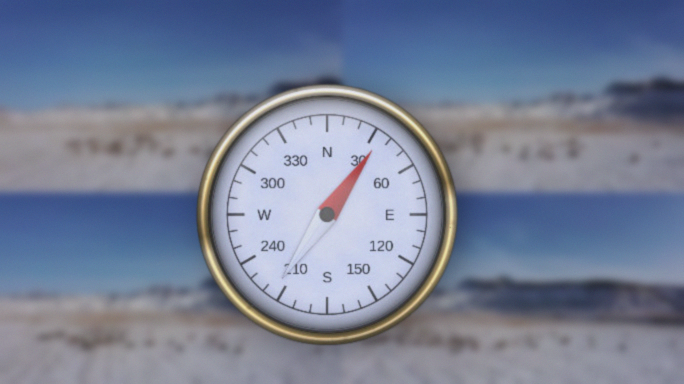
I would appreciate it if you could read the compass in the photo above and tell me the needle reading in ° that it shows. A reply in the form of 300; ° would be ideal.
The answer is 35; °
